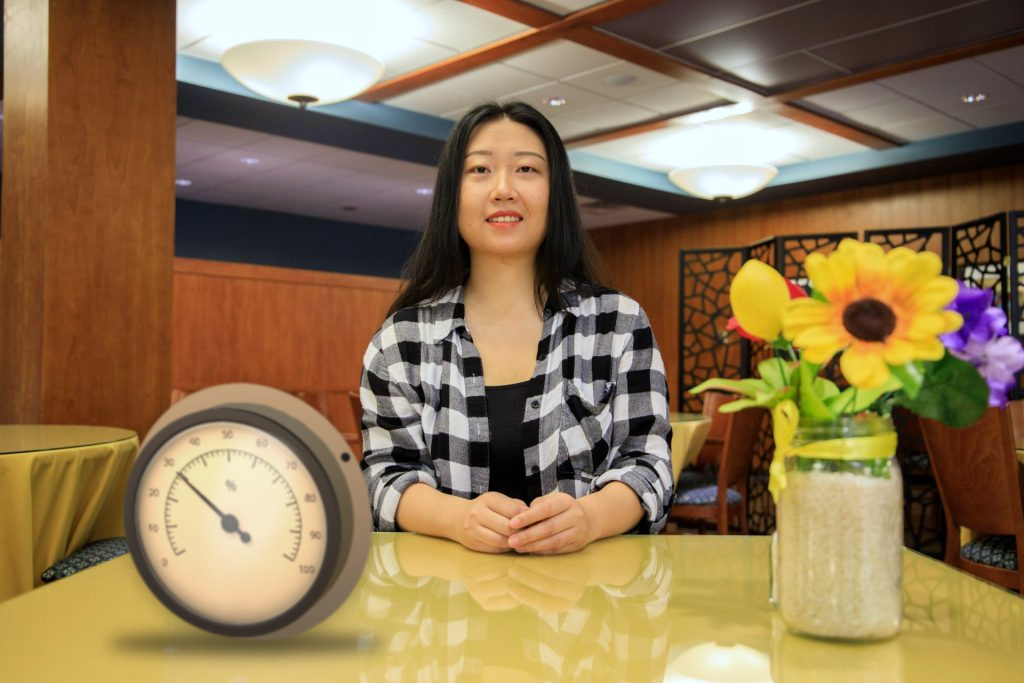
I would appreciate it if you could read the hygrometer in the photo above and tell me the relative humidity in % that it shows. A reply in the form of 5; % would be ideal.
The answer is 30; %
